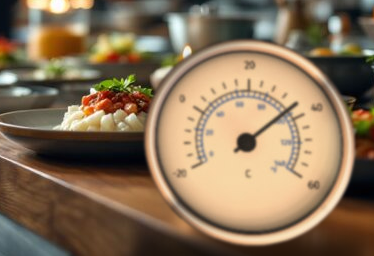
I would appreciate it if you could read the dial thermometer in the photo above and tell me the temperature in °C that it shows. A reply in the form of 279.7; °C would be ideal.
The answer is 36; °C
